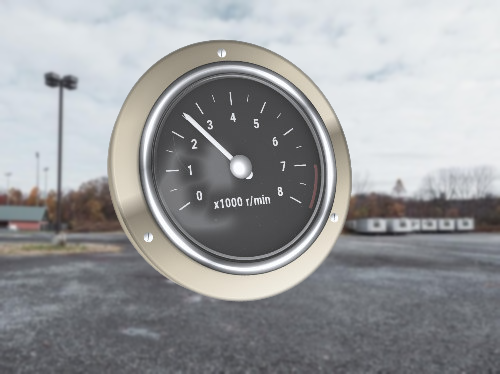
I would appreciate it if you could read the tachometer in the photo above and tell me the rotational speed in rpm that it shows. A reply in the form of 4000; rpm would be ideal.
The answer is 2500; rpm
